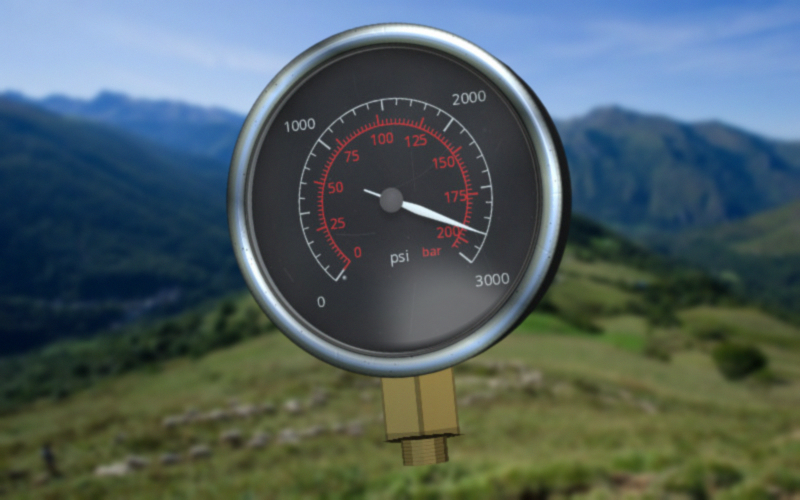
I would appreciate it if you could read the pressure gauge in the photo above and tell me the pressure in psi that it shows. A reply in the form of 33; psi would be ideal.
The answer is 2800; psi
